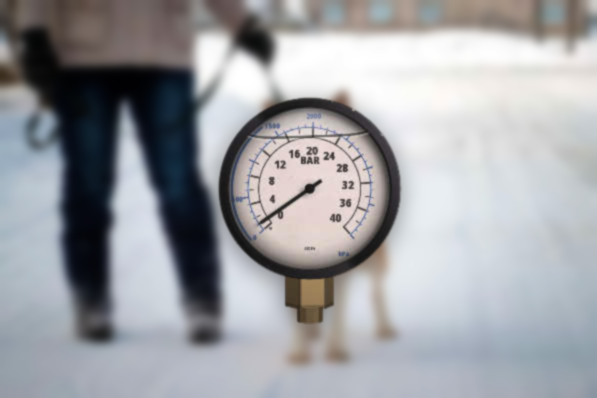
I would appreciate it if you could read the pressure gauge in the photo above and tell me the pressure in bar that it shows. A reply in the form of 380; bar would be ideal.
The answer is 1; bar
